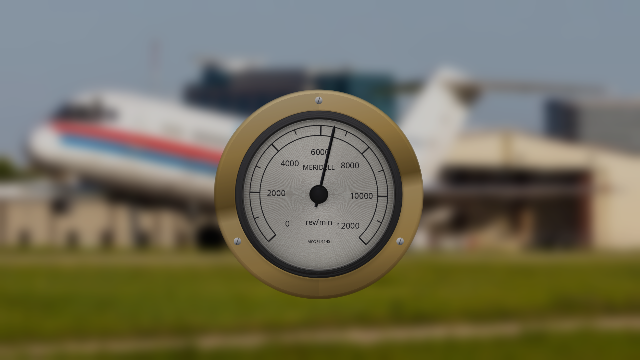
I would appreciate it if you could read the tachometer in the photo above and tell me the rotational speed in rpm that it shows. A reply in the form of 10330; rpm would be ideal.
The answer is 6500; rpm
